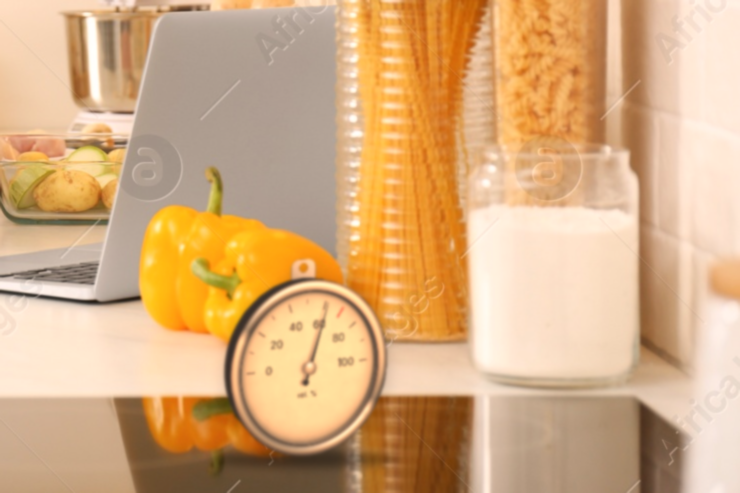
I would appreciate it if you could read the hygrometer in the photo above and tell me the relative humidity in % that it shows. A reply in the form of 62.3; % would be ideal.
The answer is 60; %
